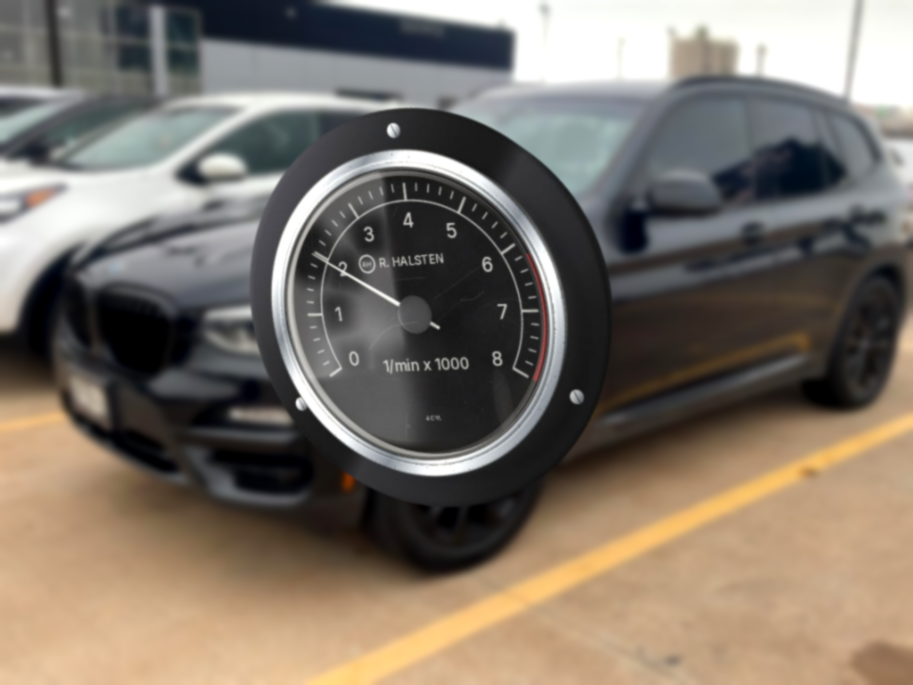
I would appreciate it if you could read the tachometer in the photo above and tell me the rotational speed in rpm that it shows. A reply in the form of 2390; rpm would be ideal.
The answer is 2000; rpm
